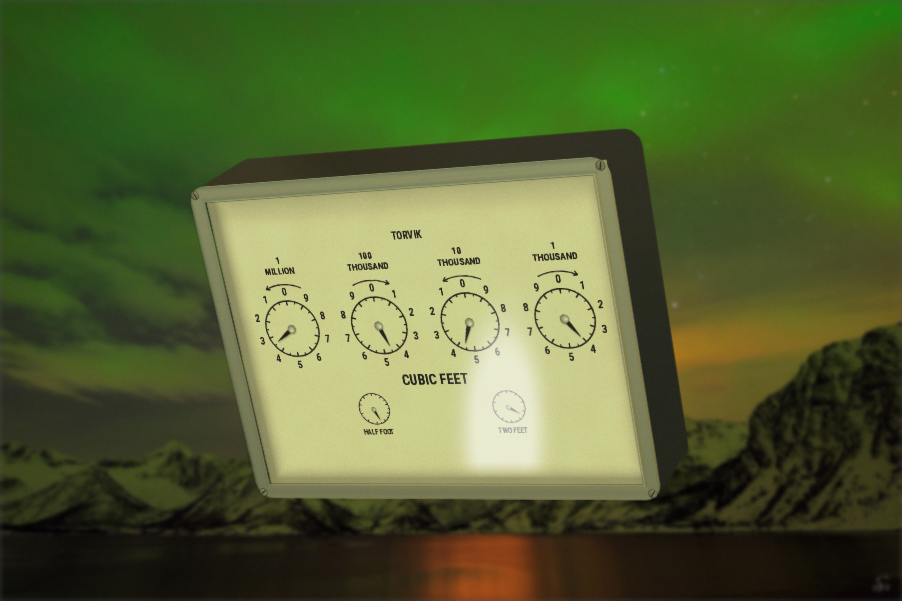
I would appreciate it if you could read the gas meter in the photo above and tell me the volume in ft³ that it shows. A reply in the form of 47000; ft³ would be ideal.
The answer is 344400; ft³
